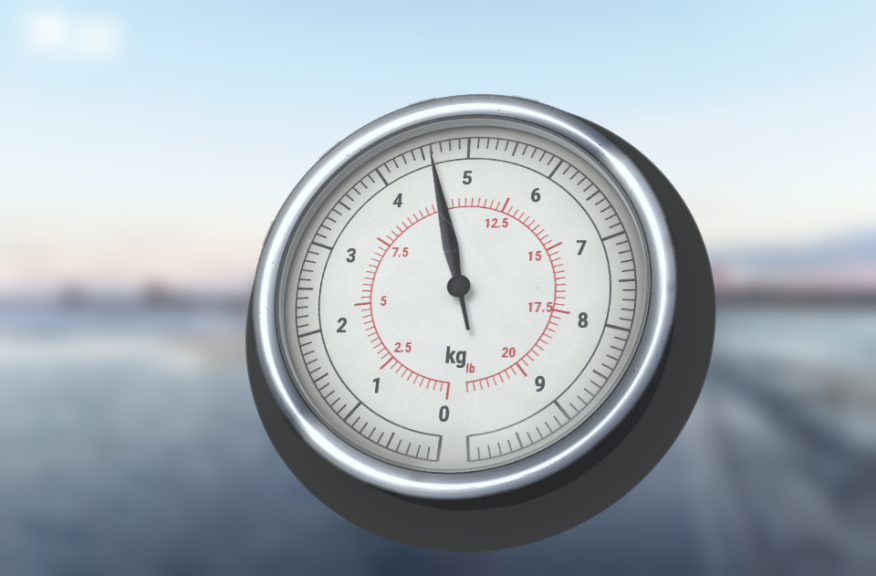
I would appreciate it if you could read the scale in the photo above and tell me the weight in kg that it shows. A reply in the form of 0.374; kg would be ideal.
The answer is 4.6; kg
